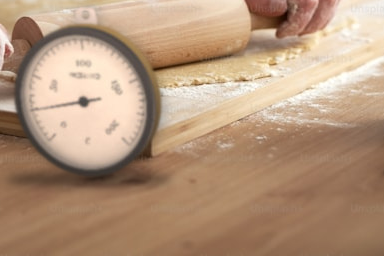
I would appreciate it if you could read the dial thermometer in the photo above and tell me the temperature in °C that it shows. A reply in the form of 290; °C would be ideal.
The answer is 25; °C
